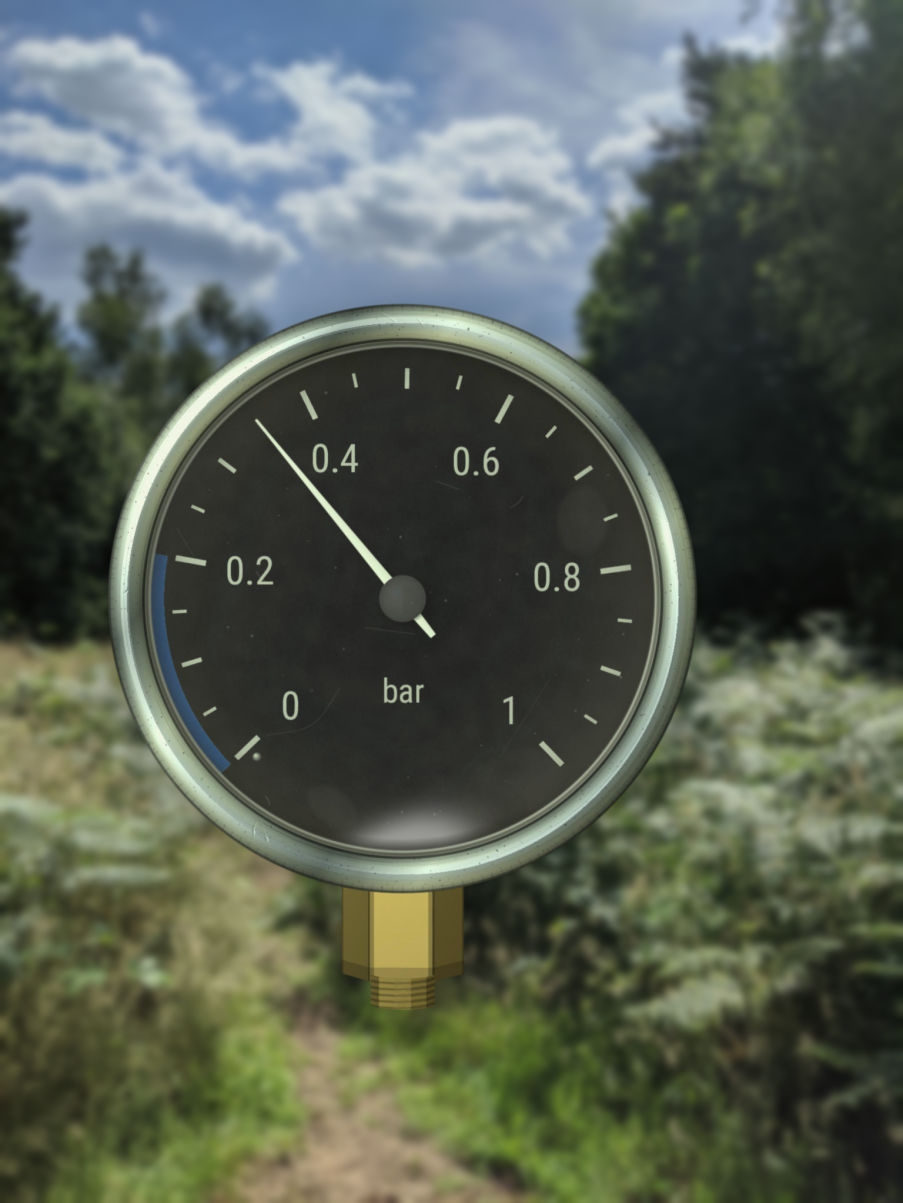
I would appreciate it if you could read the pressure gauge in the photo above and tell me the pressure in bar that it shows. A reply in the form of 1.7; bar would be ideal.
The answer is 0.35; bar
